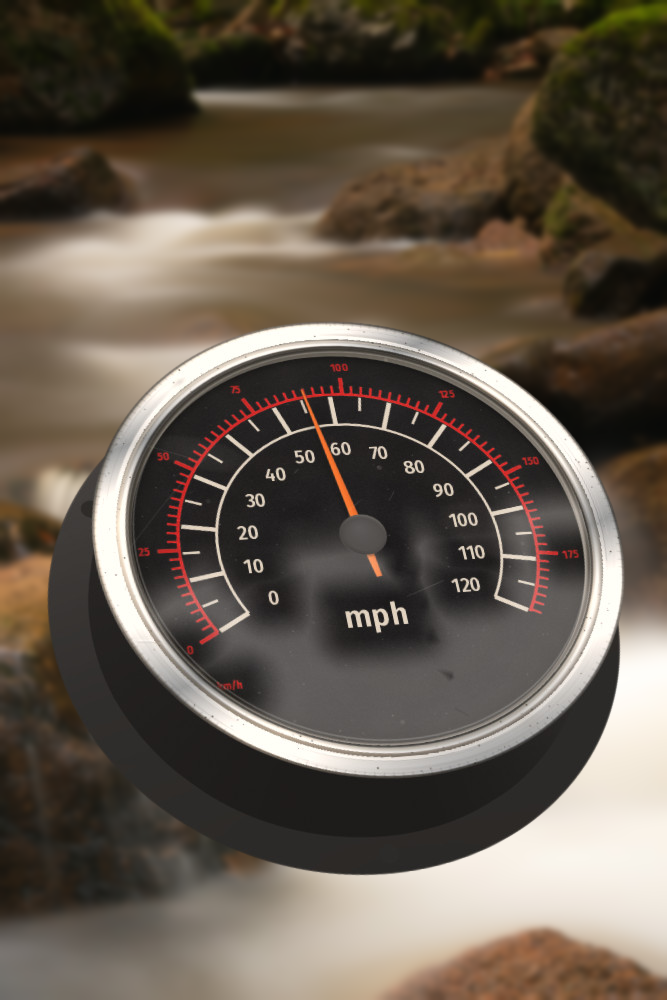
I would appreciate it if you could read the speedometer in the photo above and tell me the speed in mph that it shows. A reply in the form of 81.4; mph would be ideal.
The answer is 55; mph
